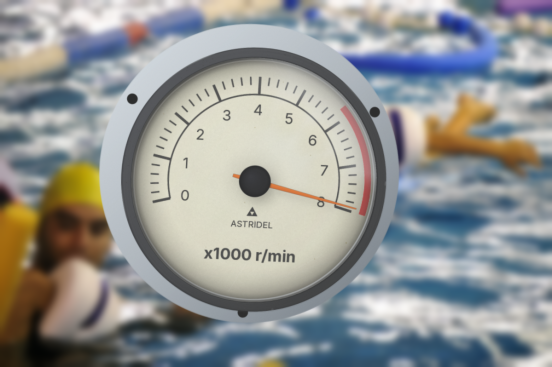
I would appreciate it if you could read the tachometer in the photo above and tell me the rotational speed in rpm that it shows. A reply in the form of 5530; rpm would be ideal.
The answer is 7900; rpm
